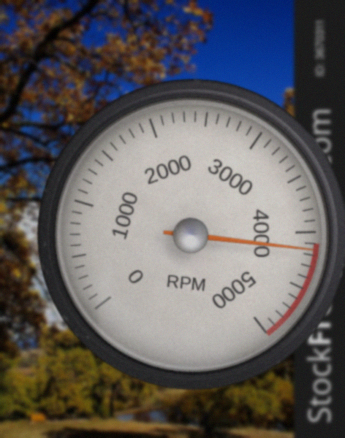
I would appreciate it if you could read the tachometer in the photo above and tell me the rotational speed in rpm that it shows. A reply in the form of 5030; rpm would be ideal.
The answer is 4150; rpm
